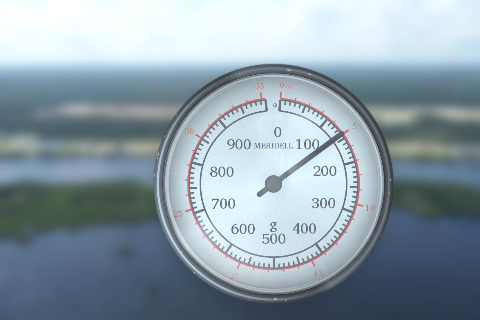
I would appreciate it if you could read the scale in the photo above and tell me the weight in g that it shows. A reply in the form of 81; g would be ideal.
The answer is 140; g
